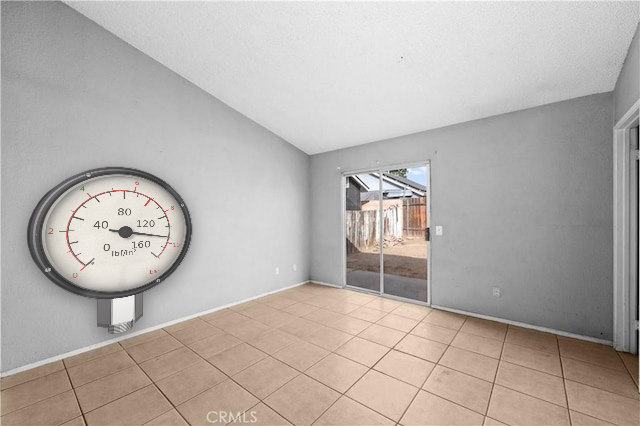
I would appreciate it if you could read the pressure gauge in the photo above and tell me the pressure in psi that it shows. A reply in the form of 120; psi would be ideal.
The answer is 140; psi
